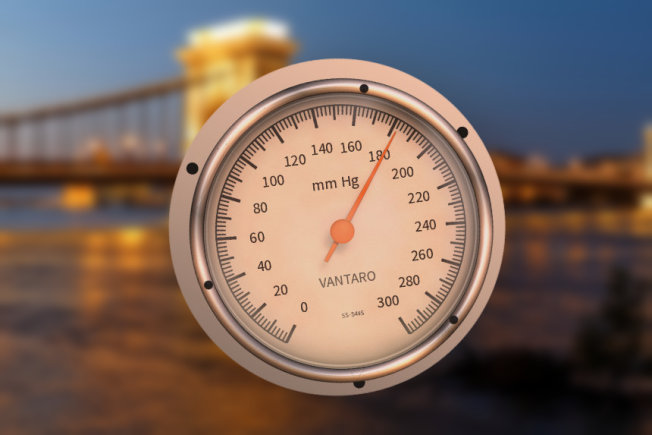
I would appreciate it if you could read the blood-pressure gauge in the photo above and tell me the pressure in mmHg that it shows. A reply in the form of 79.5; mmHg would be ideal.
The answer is 182; mmHg
